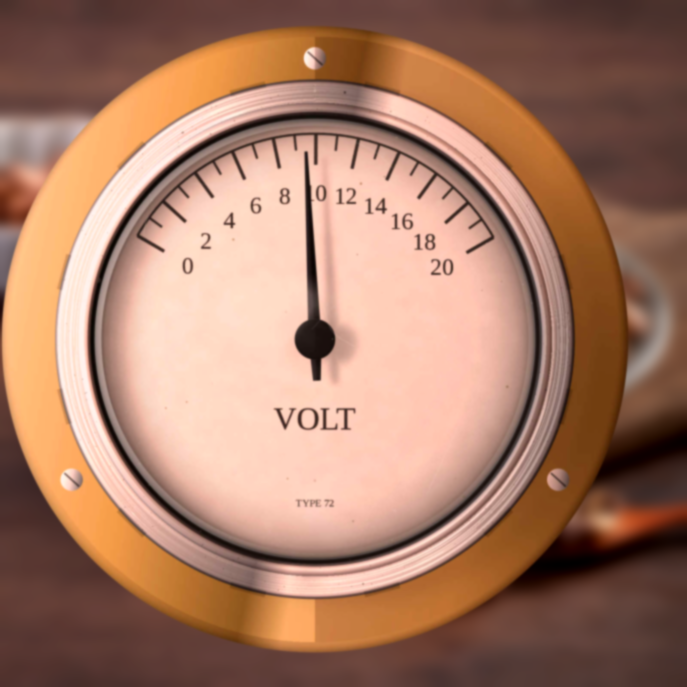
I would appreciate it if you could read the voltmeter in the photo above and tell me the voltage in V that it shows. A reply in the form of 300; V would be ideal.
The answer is 9.5; V
